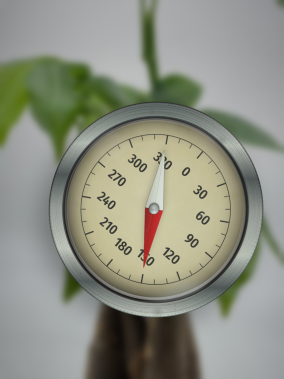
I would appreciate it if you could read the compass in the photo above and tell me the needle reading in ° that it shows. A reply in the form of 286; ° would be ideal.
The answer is 150; °
